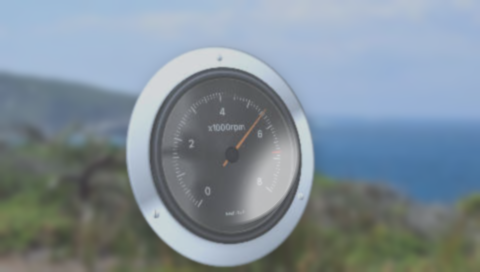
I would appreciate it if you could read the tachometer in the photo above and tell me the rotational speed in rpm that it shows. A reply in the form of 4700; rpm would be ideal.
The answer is 5500; rpm
